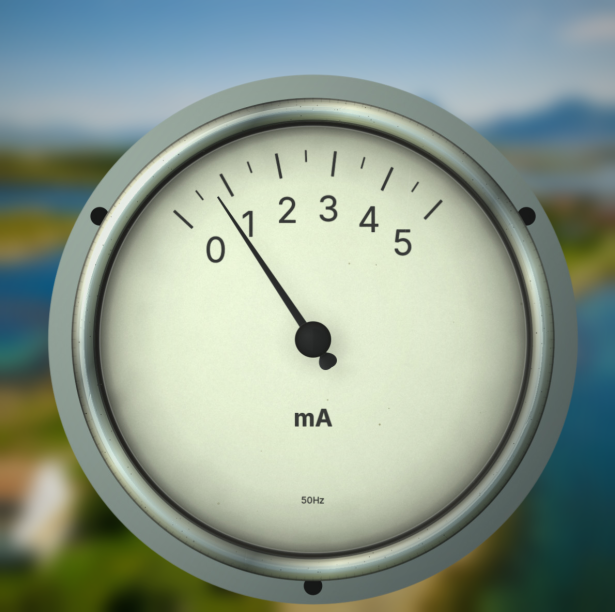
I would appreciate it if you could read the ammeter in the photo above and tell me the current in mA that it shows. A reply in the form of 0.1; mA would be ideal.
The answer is 0.75; mA
